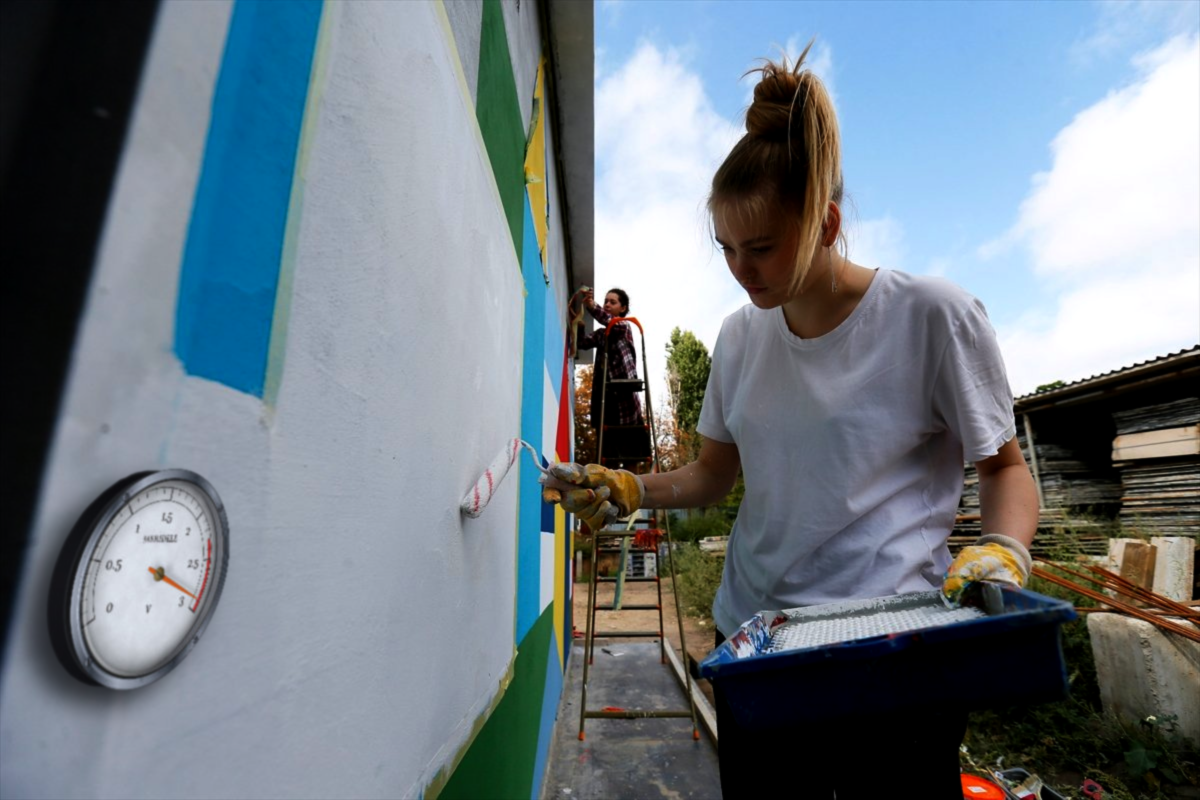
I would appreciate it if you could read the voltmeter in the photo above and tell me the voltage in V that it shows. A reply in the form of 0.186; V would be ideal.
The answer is 2.9; V
